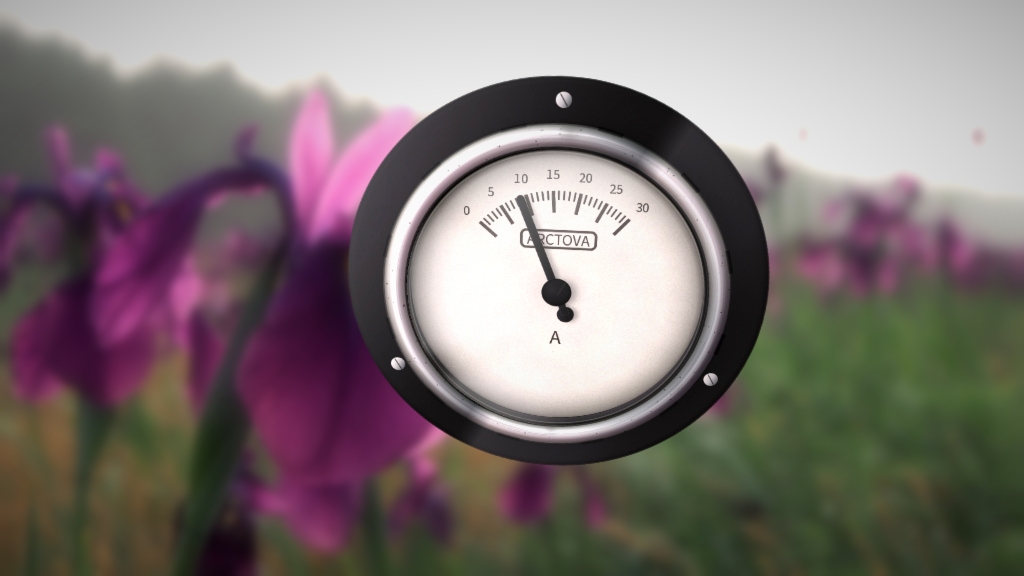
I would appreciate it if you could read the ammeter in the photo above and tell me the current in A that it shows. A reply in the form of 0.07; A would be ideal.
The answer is 9; A
